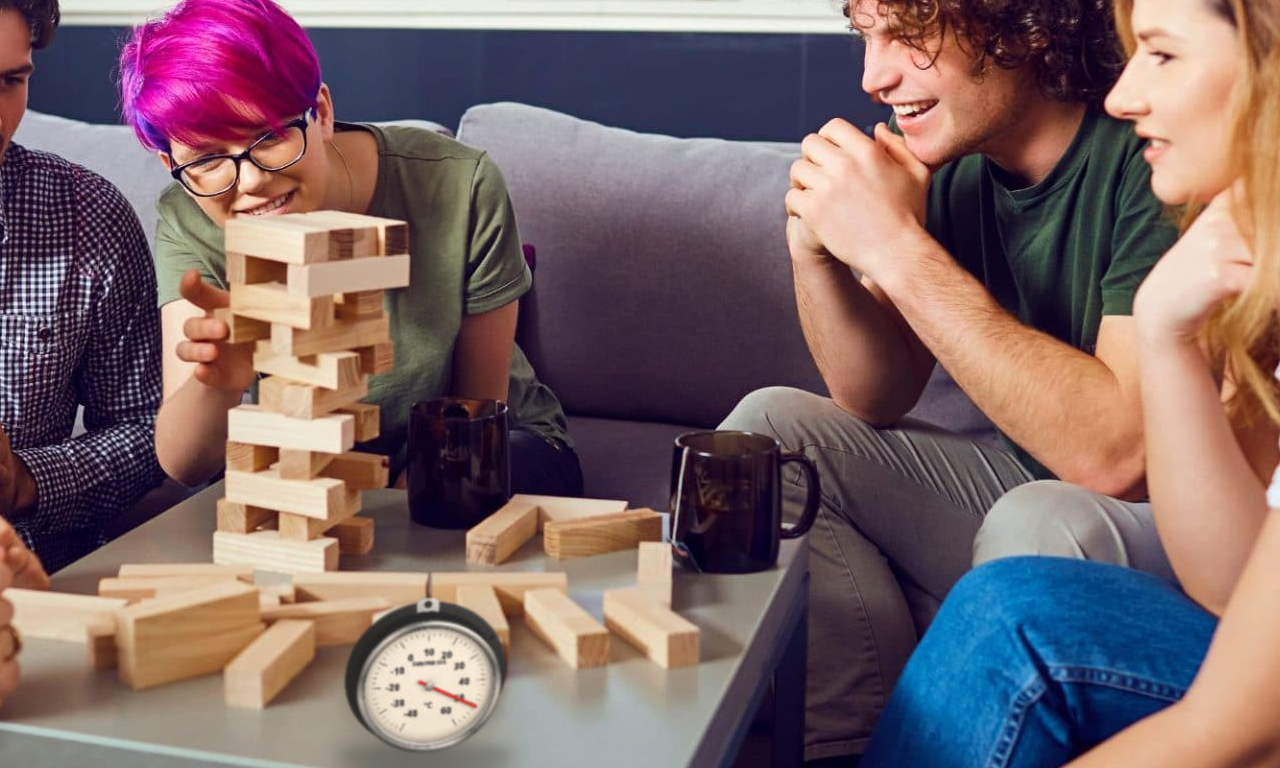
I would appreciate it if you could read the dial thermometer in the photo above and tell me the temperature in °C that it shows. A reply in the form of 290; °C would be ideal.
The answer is 50; °C
